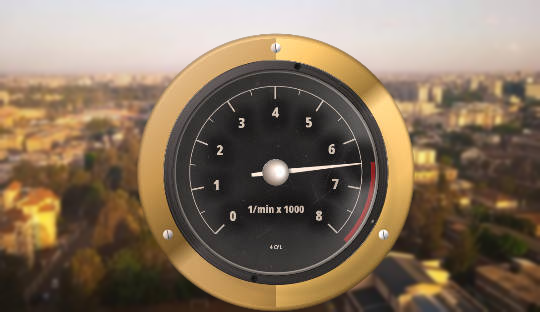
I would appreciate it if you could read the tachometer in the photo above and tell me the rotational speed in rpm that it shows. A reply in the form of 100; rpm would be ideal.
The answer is 6500; rpm
